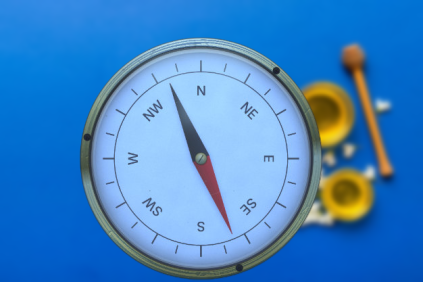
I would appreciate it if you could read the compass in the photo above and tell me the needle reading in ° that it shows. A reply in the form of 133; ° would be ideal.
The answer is 157.5; °
